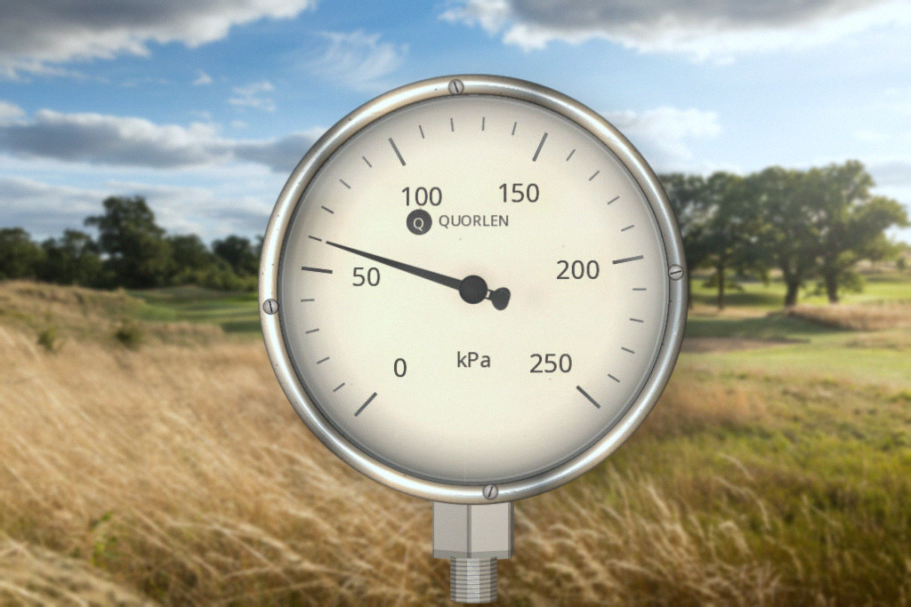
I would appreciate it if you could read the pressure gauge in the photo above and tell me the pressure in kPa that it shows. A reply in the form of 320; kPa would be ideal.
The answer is 60; kPa
